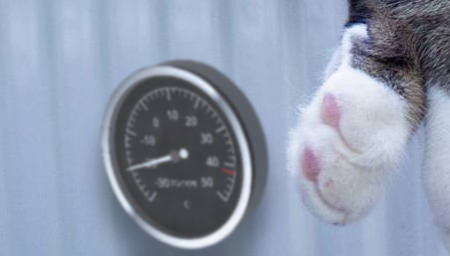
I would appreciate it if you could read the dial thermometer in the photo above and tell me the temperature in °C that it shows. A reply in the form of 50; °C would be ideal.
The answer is -20; °C
